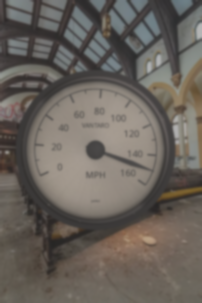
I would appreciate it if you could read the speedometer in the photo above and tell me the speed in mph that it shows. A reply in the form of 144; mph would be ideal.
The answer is 150; mph
